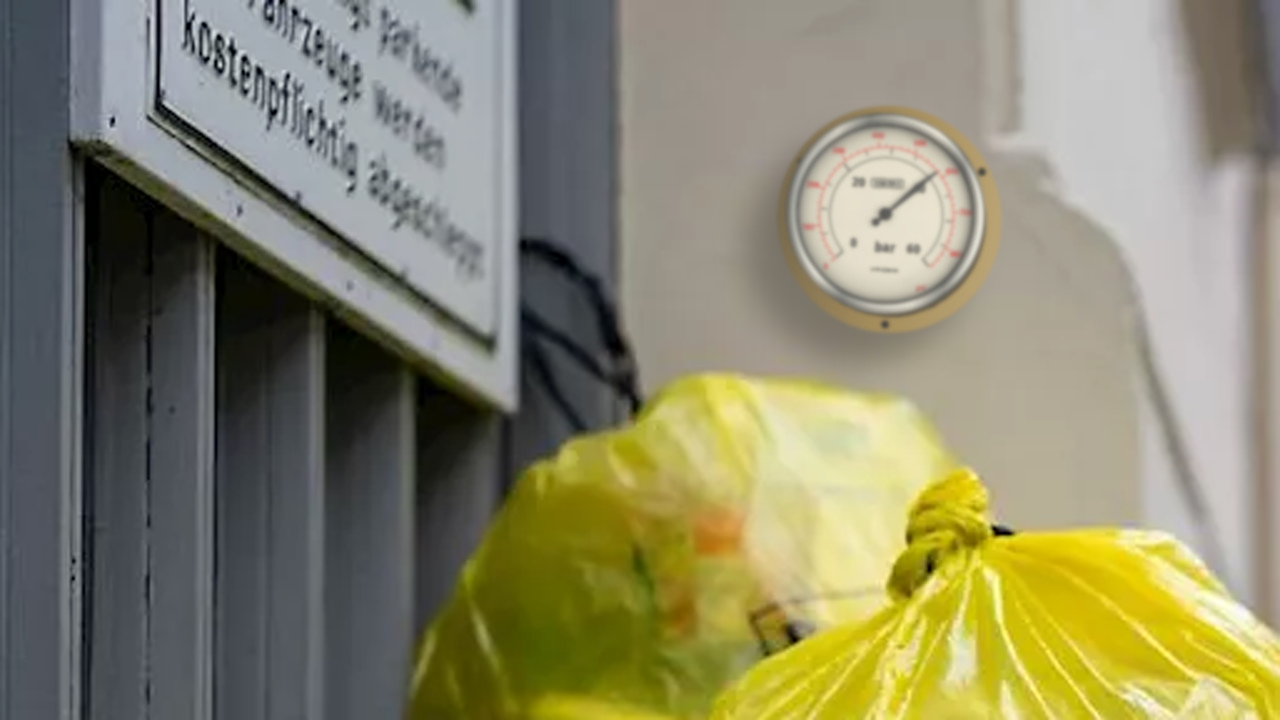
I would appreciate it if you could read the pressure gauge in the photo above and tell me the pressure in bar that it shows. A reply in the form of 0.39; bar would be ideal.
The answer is 40; bar
